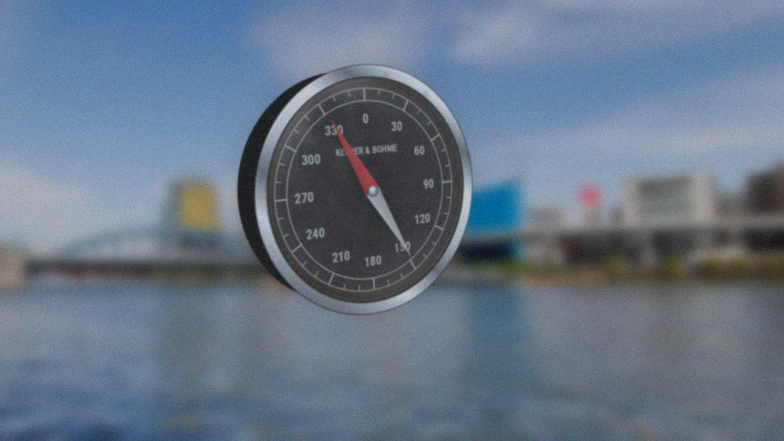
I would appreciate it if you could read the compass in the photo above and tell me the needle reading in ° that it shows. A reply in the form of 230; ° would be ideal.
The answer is 330; °
